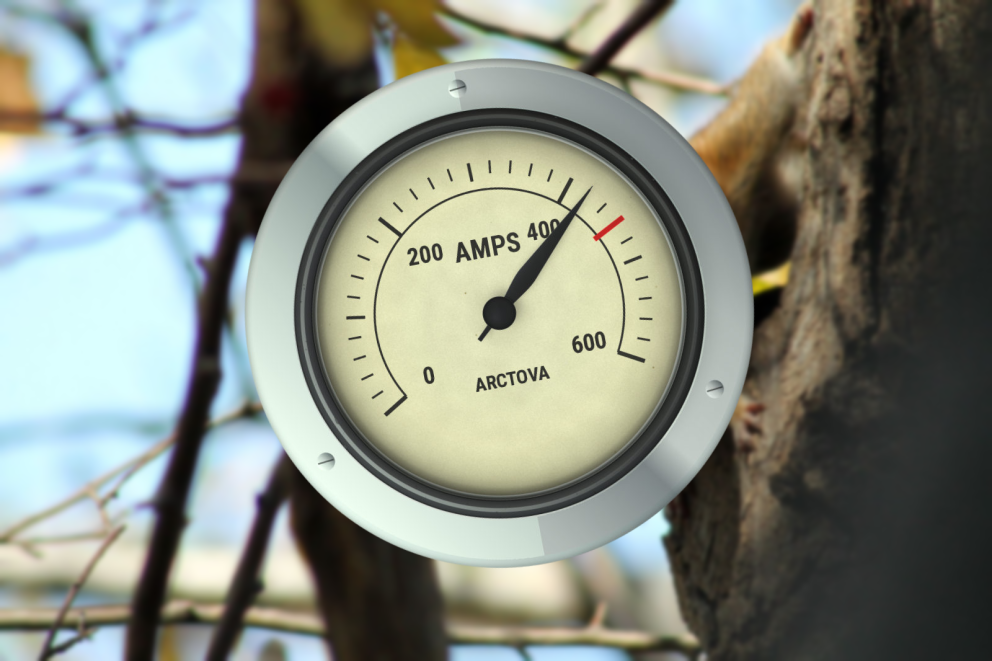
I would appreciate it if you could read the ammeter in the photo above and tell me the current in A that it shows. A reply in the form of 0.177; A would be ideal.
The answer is 420; A
